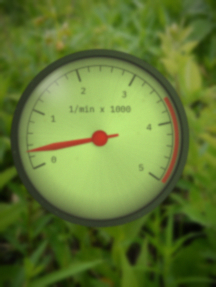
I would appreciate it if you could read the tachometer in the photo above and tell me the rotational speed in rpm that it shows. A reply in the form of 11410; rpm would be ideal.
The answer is 300; rpm
